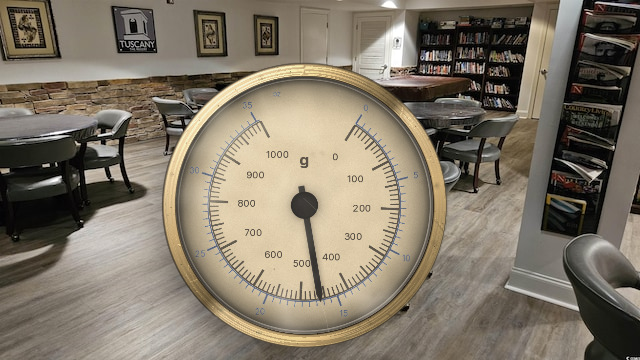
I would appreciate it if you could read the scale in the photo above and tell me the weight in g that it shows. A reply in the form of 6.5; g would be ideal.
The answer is 460; g
